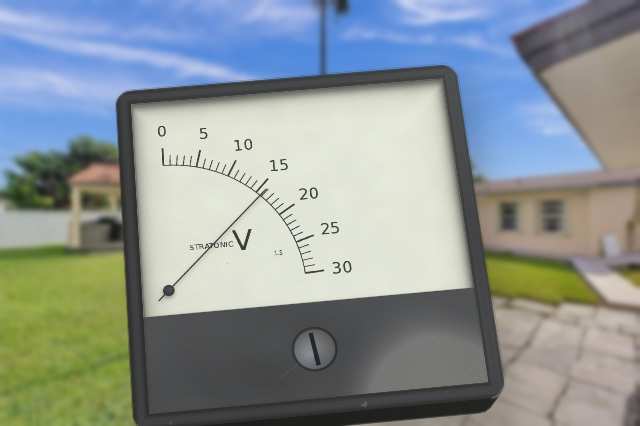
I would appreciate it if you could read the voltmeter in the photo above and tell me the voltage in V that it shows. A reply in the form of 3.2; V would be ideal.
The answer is 16; V
